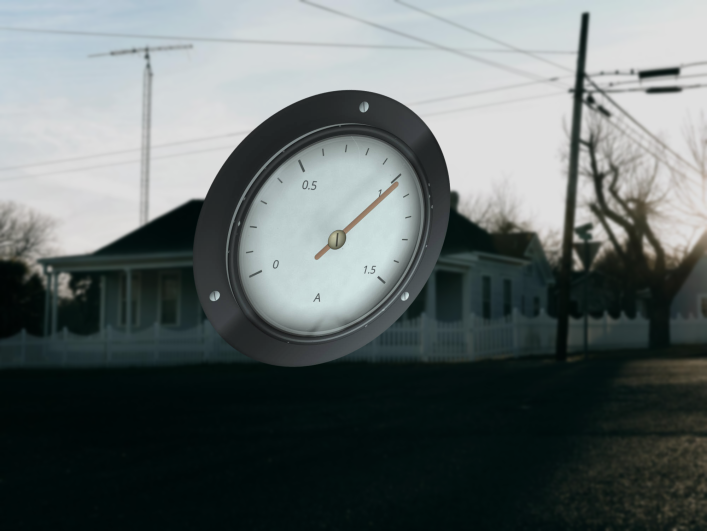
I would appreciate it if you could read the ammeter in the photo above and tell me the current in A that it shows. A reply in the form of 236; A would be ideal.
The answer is 1; A
